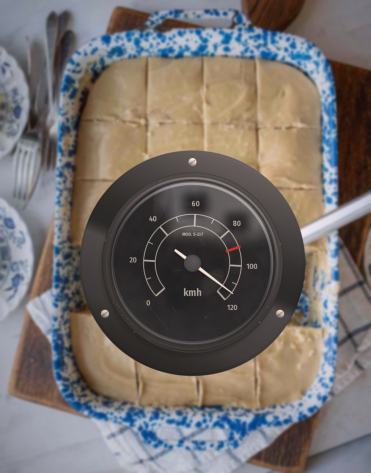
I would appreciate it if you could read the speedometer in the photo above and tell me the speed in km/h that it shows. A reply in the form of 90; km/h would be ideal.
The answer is 115; km/h
